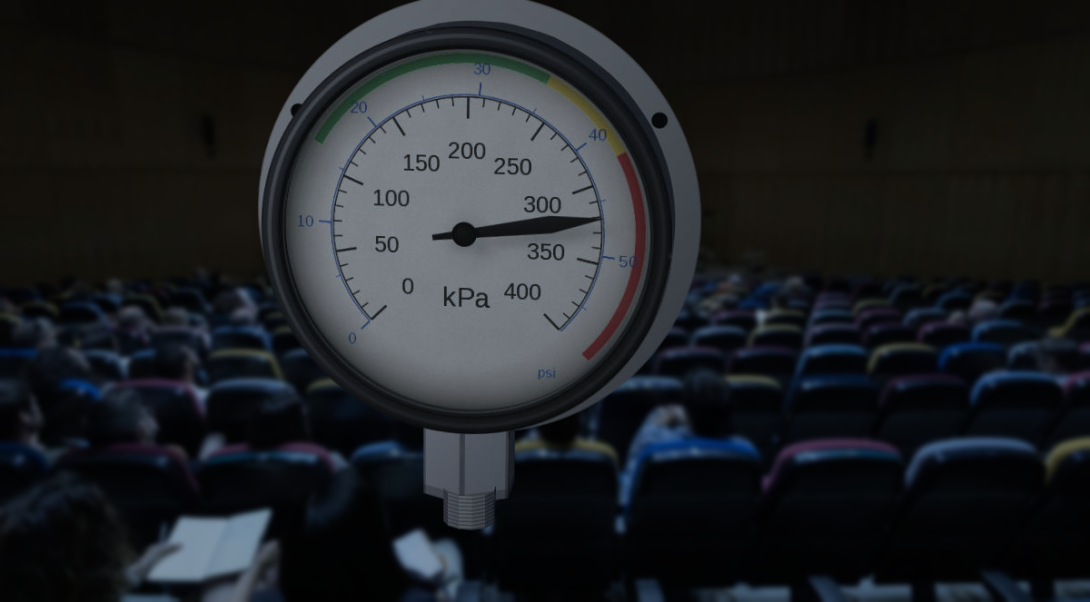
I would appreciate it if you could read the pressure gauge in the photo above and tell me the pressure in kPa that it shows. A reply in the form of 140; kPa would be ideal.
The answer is 320; kPa
